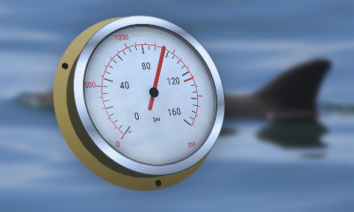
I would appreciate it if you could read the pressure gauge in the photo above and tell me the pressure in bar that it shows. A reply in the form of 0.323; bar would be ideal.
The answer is 95; bar
